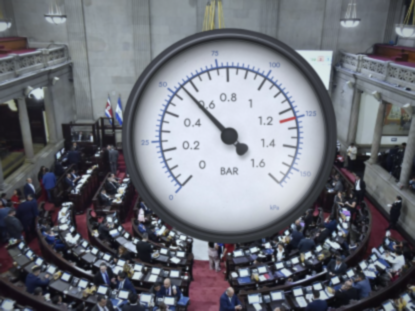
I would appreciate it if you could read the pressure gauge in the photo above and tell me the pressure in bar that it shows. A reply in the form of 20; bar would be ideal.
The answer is 0.55; bar
